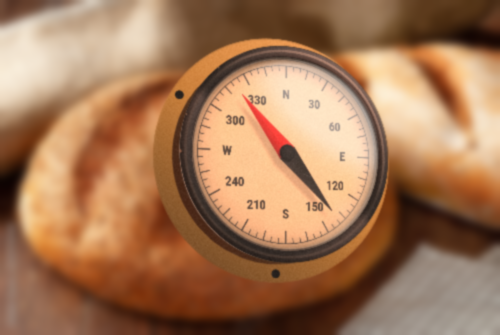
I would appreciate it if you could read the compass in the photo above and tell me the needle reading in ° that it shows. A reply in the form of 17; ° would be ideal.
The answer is 320; °
